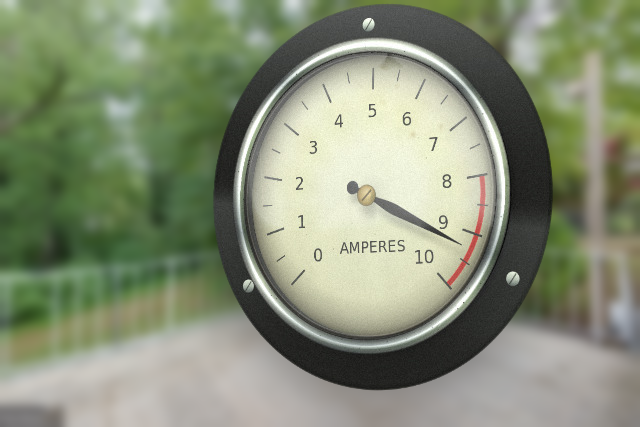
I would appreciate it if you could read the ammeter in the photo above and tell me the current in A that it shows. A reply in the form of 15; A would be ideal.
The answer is 9.25; A
